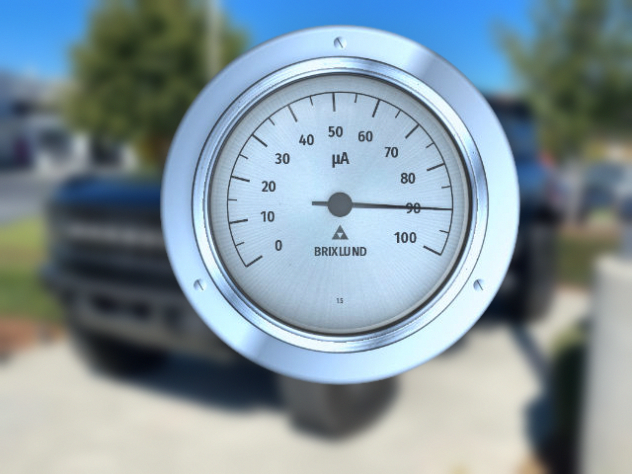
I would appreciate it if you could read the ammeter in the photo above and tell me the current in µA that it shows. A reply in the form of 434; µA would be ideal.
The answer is 90; µA
